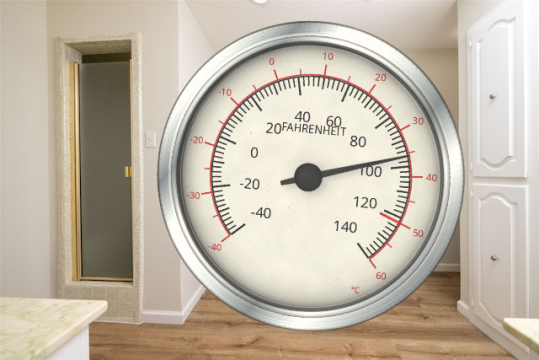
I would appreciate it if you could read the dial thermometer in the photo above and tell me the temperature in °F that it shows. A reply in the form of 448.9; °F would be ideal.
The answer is 96; °F
